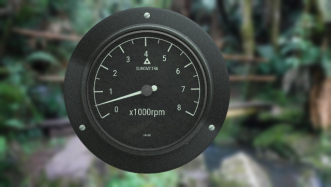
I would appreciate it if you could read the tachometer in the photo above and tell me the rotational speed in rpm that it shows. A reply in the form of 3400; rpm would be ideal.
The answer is 500; rpm
